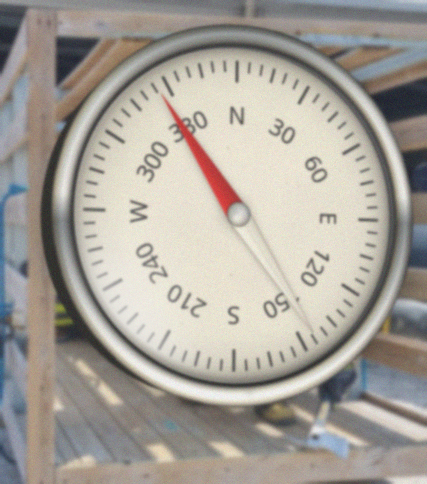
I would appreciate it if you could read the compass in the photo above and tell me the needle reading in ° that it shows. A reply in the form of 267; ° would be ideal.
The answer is 325; °
